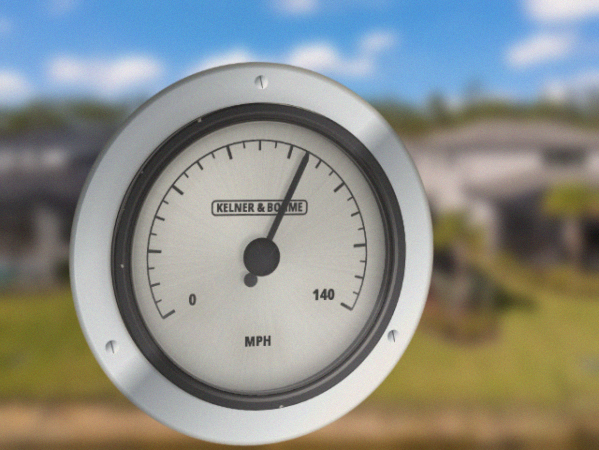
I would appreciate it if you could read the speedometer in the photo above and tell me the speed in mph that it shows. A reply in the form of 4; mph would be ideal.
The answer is 85; mph
